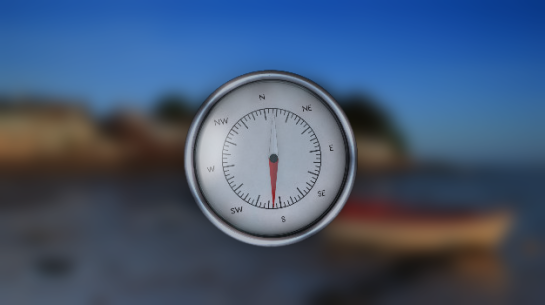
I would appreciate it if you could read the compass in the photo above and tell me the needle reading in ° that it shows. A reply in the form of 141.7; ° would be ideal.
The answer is 190; °
